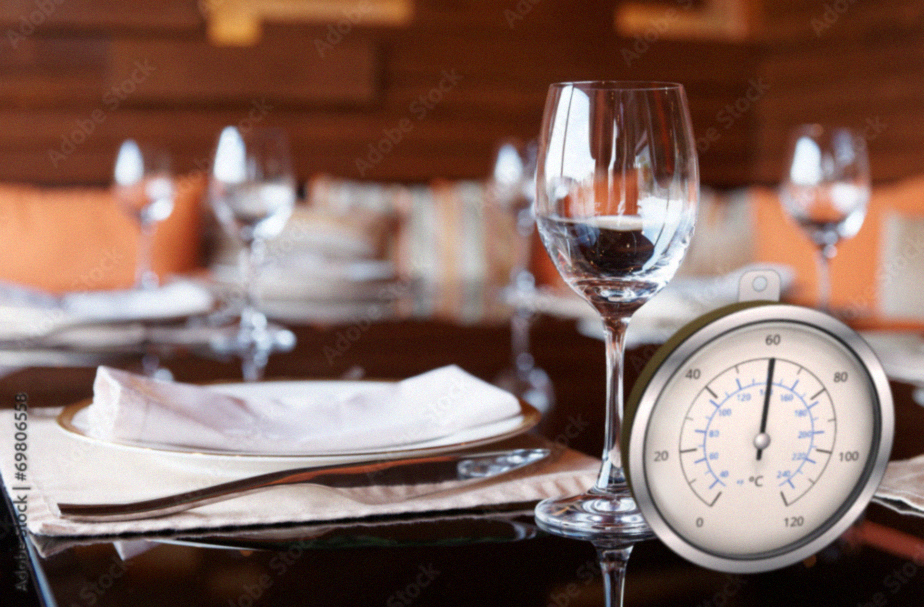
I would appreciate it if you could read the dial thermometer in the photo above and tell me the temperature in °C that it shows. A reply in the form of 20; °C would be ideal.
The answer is 60; °C
